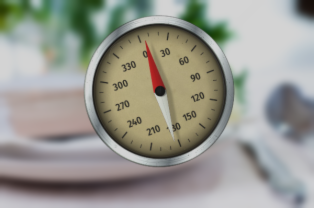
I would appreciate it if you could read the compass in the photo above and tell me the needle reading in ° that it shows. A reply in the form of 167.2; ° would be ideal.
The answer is 5; °
